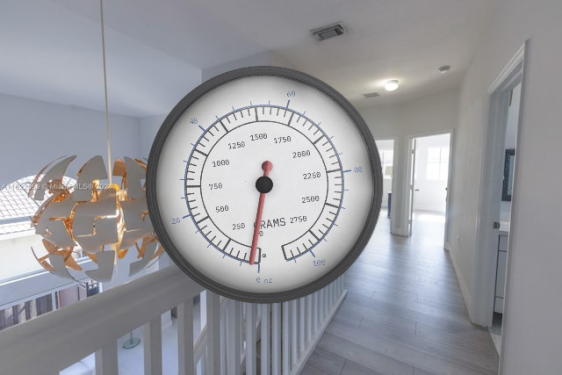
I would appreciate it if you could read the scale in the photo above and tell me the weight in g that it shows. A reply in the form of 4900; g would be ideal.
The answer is 50; g
